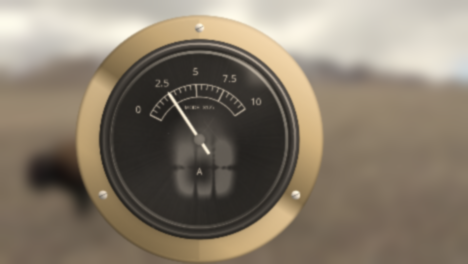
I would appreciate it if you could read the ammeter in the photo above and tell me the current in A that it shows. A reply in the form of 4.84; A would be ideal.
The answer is 2.5; A
